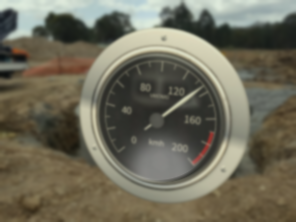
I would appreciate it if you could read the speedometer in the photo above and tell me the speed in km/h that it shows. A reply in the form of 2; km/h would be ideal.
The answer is 135; km/h
